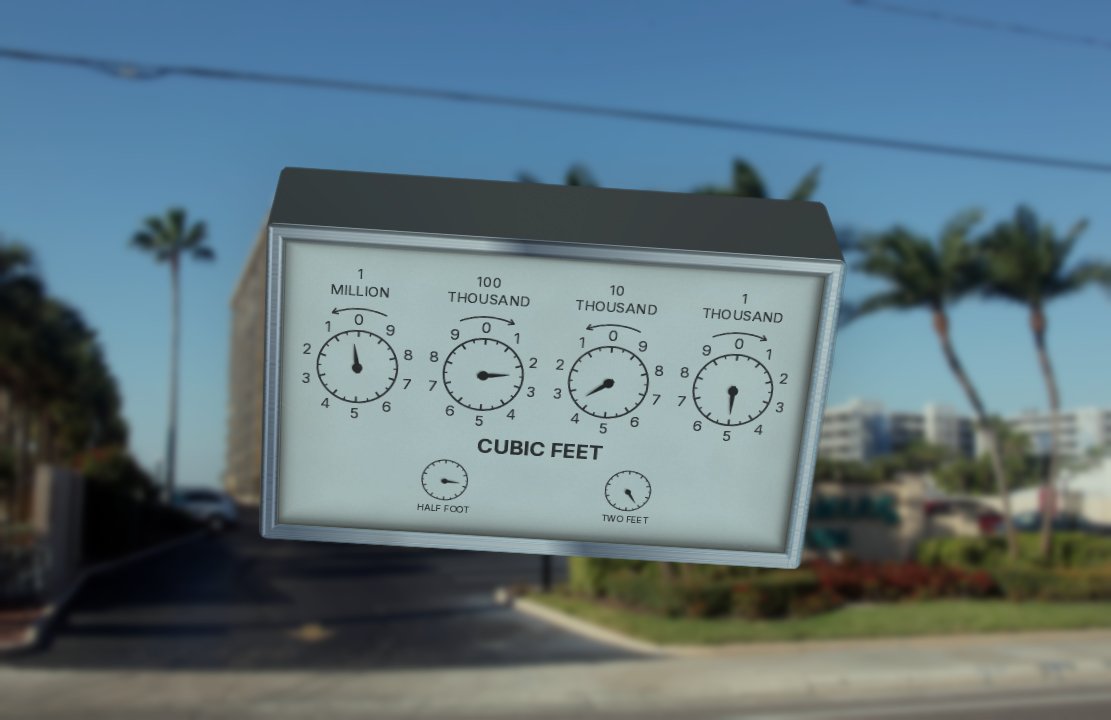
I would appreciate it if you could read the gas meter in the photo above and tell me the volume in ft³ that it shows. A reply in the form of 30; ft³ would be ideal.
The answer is 23500; ft³
